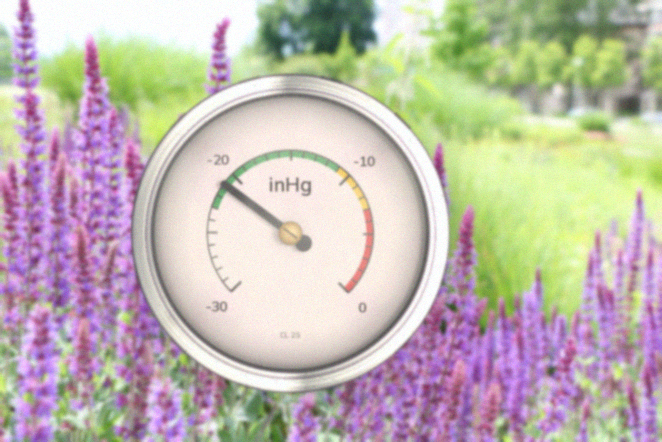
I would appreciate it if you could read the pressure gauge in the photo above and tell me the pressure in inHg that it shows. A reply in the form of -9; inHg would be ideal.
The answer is -21; inHg
